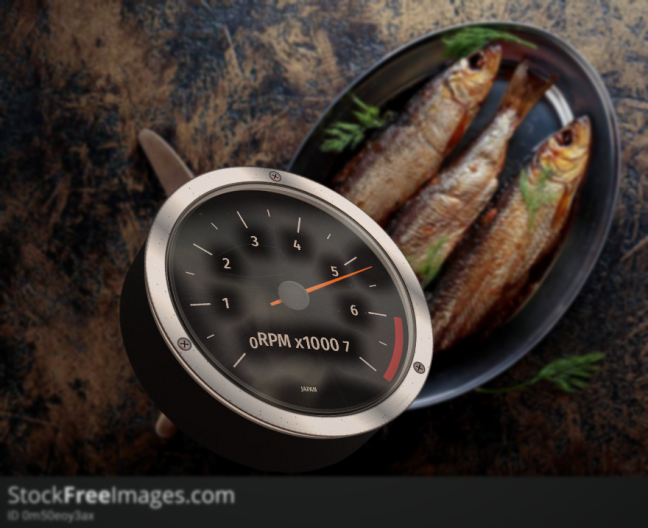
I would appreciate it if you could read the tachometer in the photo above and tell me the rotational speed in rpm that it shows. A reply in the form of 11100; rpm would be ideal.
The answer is 5250; rpm
